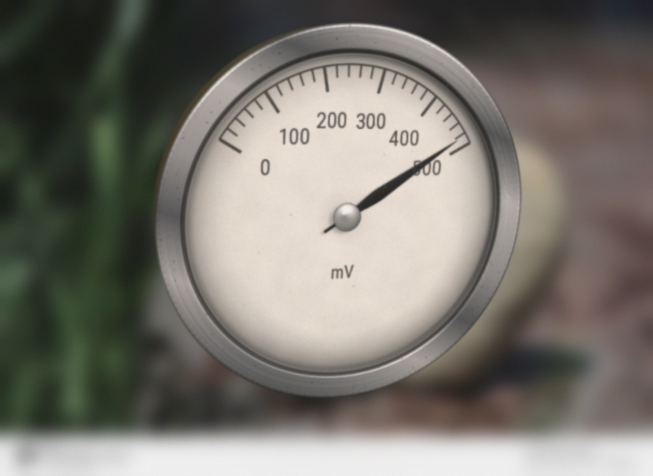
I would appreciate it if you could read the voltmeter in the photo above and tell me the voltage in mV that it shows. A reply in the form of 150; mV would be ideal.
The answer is 480; mV
